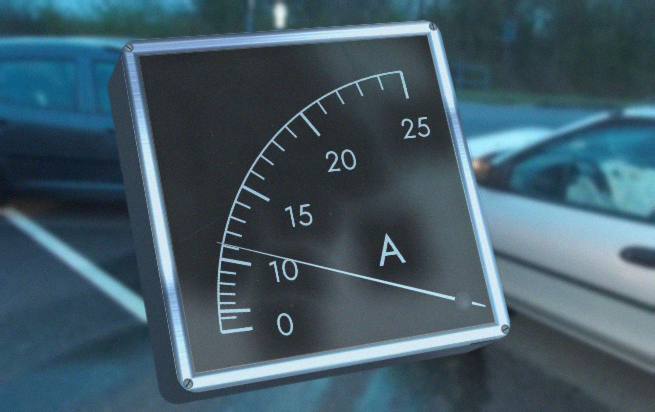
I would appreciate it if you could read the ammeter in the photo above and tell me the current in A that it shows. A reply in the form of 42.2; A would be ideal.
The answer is 11; A
